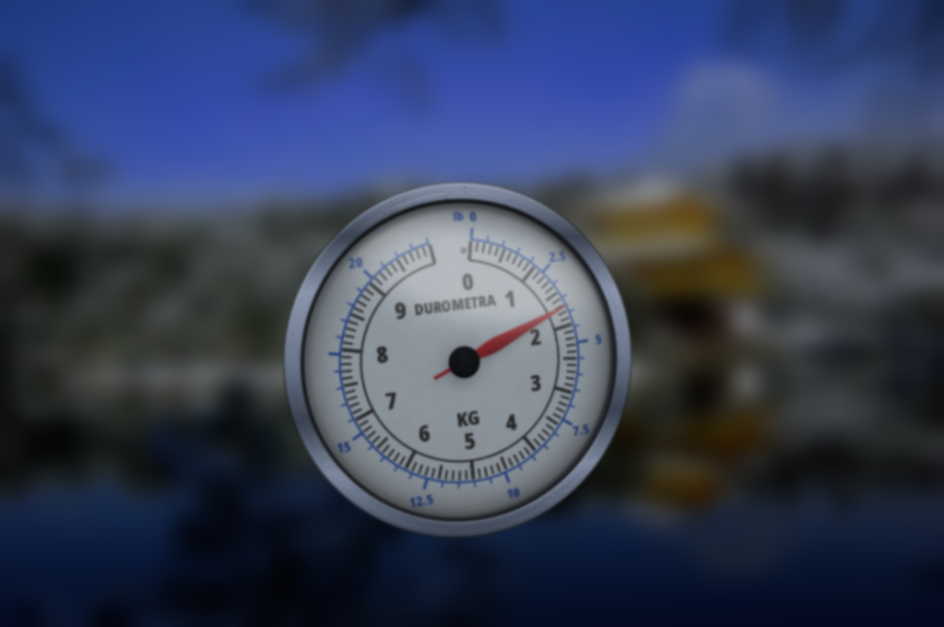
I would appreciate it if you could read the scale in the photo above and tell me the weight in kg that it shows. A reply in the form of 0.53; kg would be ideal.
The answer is 1.7; kg
